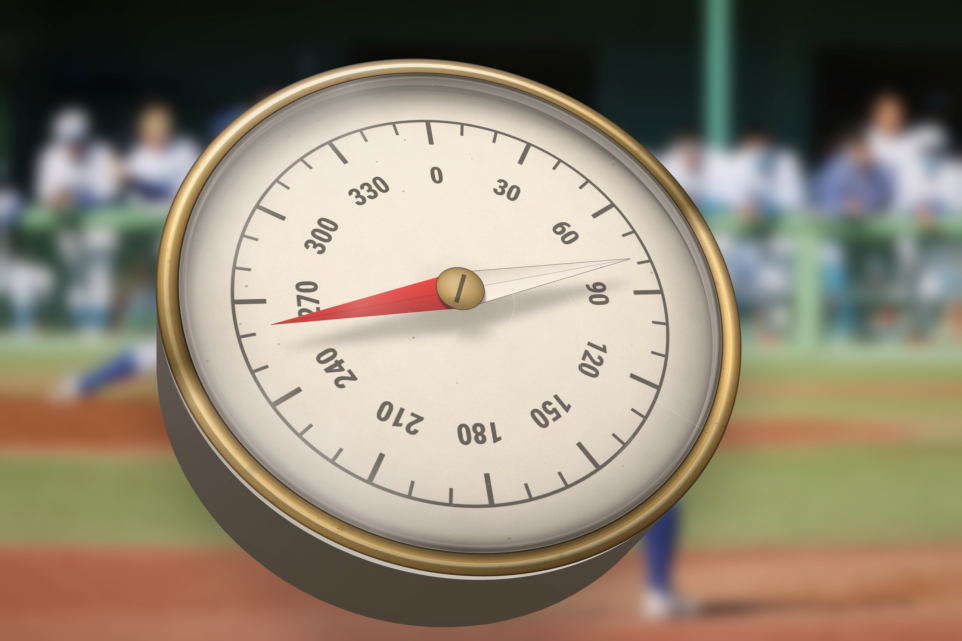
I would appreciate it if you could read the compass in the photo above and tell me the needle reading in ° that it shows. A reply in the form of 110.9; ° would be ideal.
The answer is 260; °
